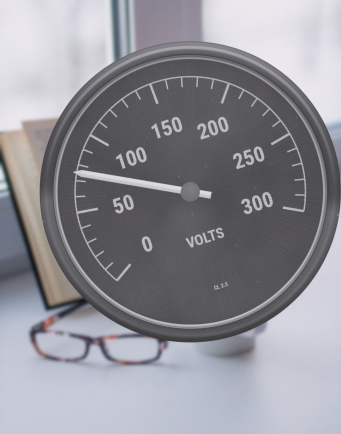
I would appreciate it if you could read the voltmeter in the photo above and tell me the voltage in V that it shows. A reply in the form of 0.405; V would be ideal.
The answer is 75; V
